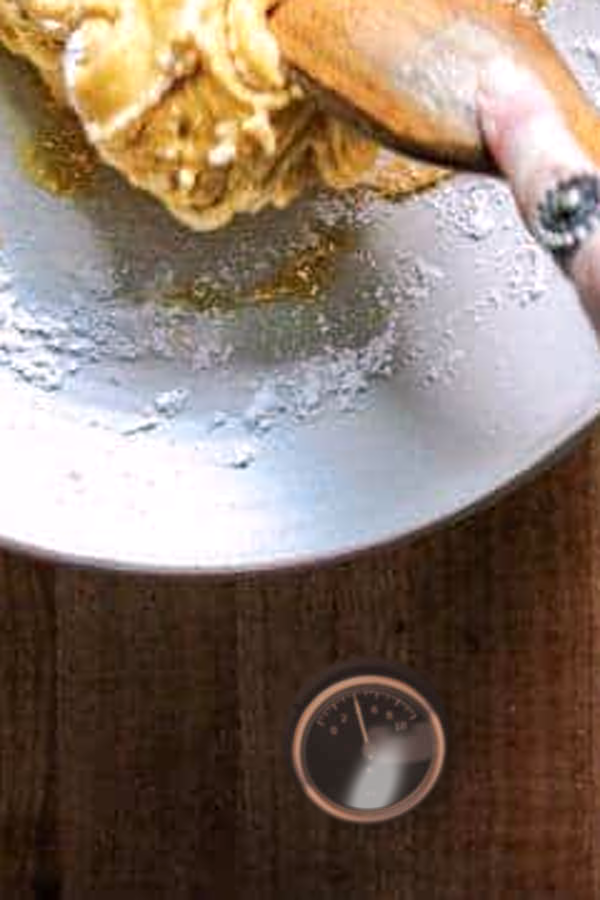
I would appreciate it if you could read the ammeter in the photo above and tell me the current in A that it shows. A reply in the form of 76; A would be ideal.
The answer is 4; A
